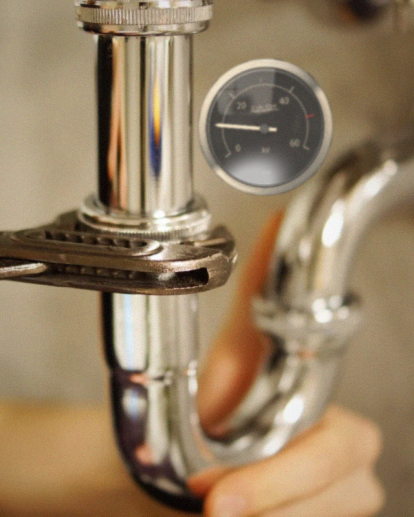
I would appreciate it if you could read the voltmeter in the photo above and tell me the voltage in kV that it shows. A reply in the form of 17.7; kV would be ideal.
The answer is 10; kV
